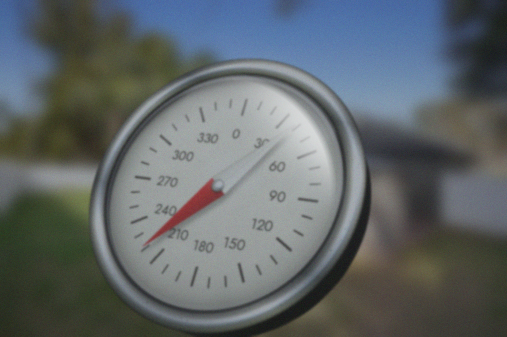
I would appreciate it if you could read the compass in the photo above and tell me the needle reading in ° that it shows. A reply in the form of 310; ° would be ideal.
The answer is 220; °
